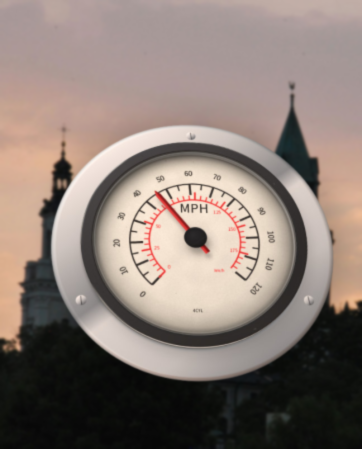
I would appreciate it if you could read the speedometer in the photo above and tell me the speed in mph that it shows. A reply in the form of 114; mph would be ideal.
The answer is 45; mph
